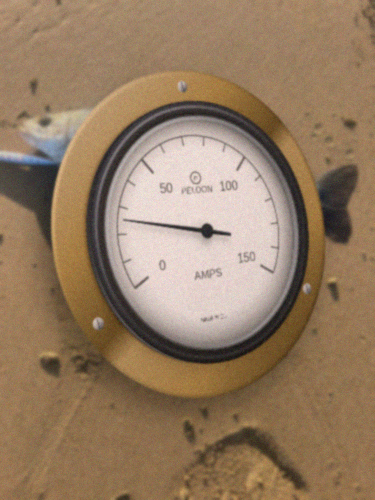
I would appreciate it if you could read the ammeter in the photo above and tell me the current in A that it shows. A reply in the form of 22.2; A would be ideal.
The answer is 25; A
